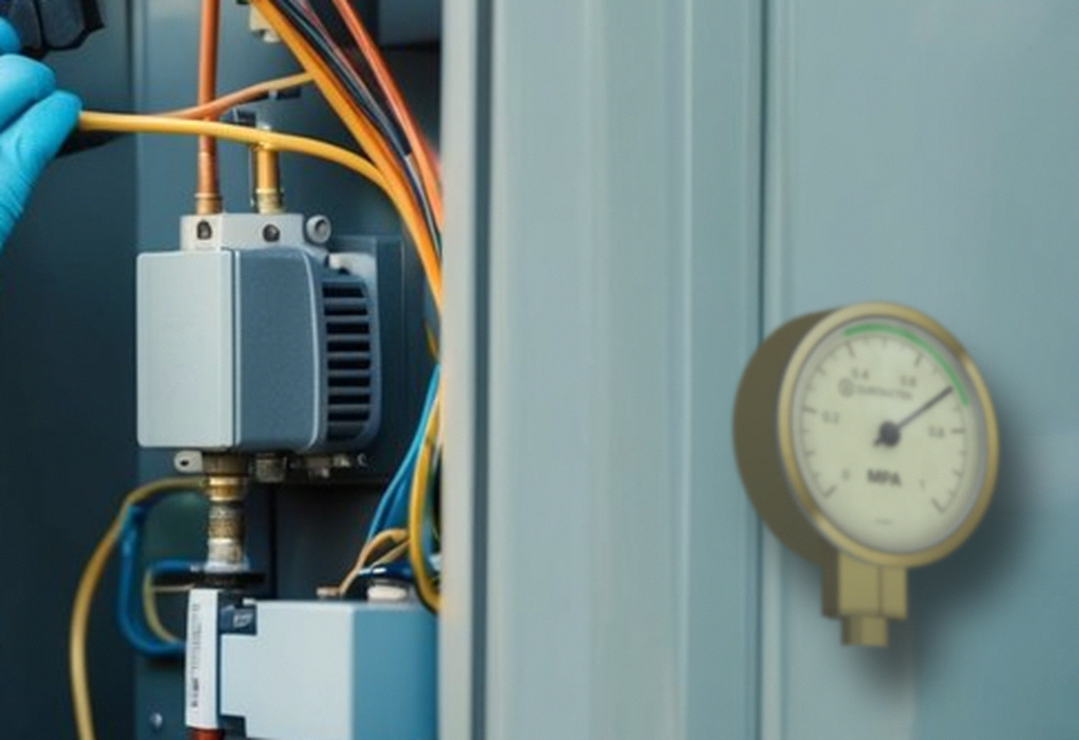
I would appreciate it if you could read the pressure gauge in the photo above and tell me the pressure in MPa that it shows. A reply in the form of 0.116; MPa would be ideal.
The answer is 0.7; MPa
